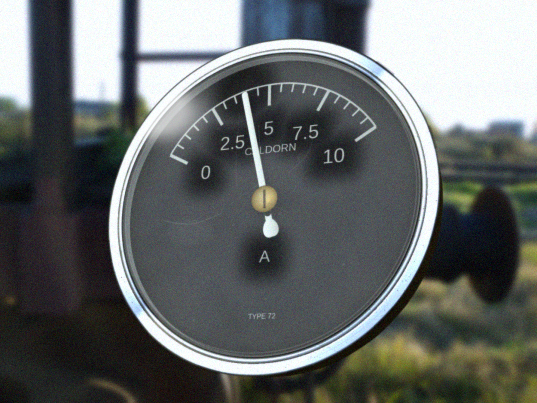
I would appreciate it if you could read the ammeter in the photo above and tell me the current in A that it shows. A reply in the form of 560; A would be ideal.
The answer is 4; A
